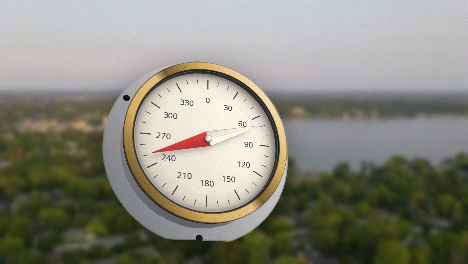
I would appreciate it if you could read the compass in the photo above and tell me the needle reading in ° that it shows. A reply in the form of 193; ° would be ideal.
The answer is 250; °
